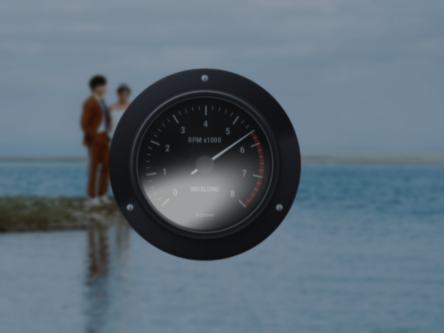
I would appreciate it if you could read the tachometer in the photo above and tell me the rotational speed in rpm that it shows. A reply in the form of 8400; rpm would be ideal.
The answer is 5600; rpm
